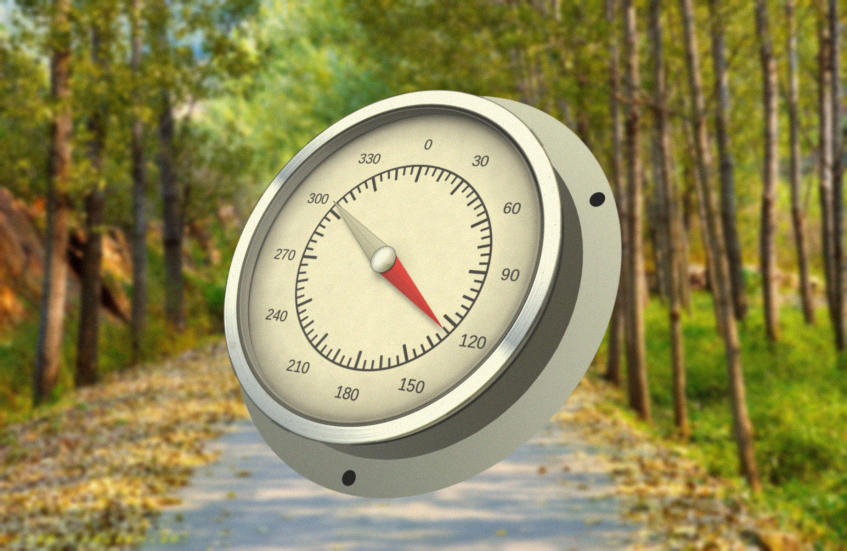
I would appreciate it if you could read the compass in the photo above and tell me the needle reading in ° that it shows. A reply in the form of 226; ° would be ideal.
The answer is 125; °
